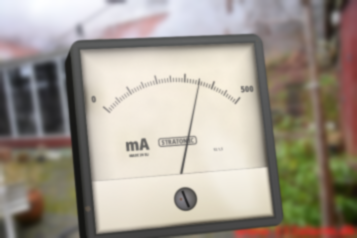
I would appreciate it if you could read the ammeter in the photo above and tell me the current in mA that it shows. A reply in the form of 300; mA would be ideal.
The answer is 350; mA
